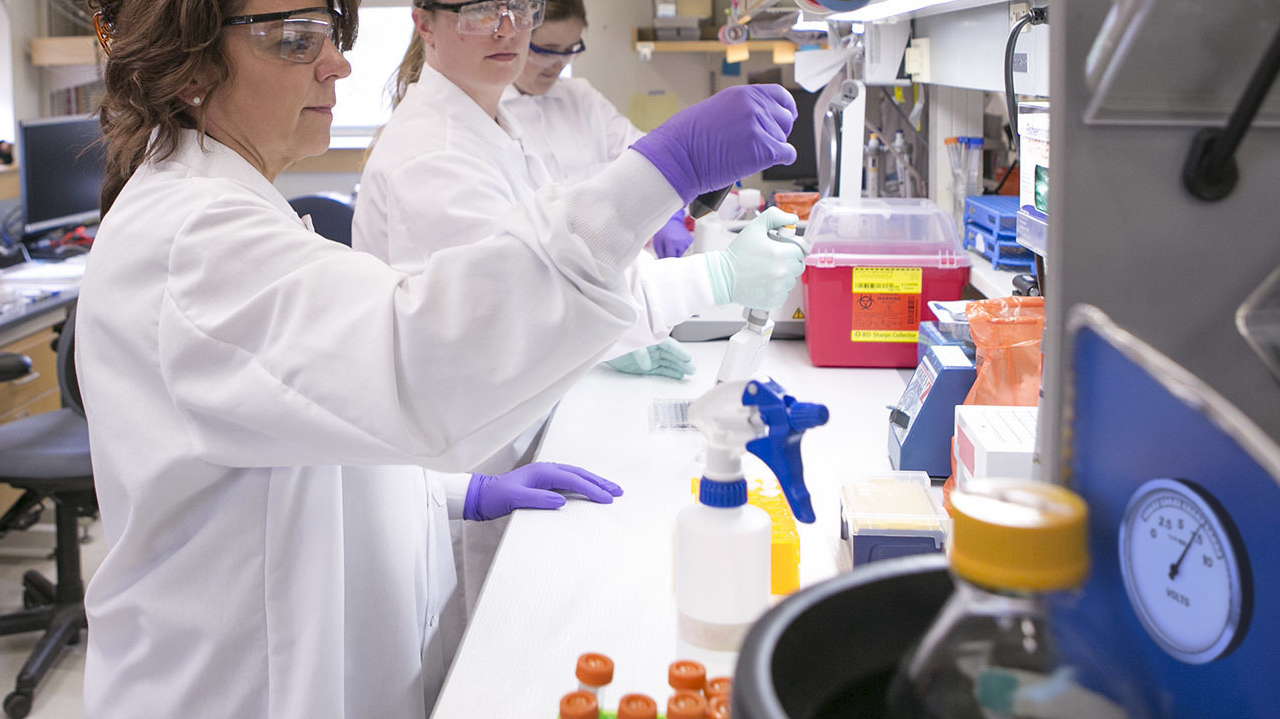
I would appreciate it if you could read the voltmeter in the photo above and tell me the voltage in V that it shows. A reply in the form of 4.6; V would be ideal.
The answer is 7.5; V
